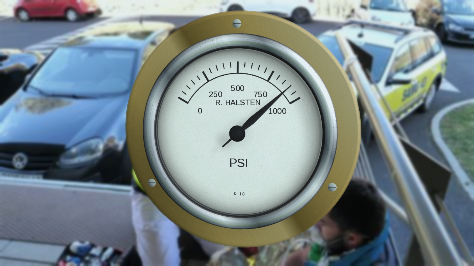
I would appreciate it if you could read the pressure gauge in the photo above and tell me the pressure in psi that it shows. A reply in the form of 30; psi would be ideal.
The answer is 900; psi
